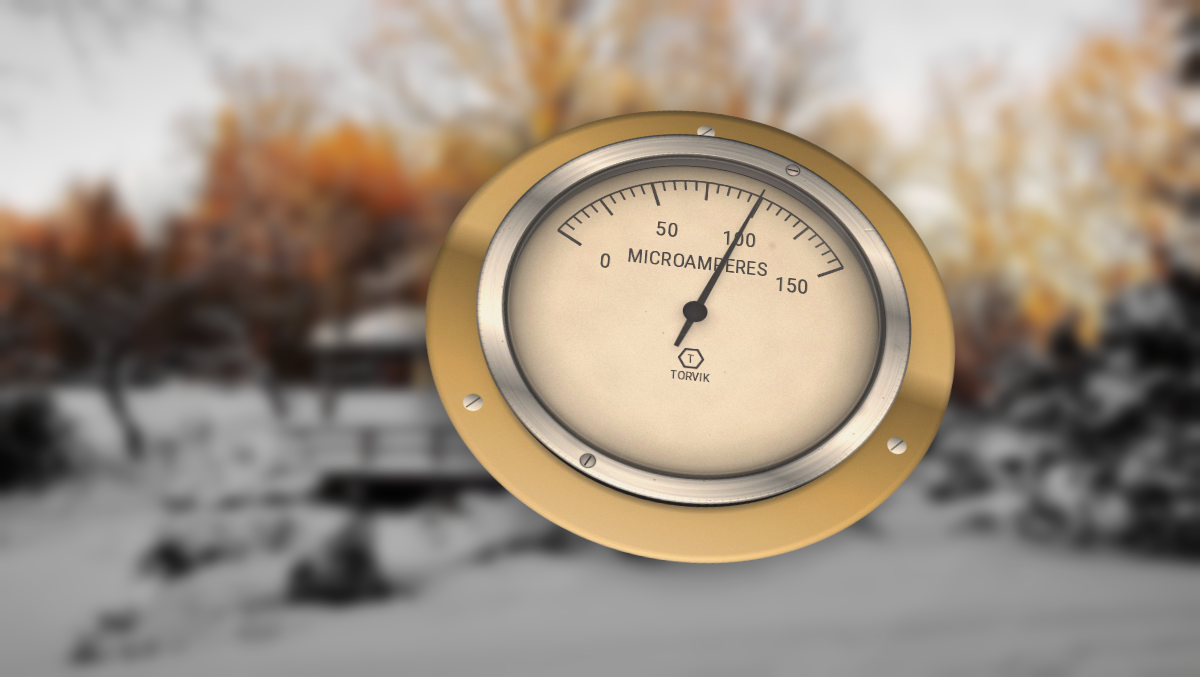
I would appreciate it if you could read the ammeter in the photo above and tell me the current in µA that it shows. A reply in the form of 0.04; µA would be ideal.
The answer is 100; µA
